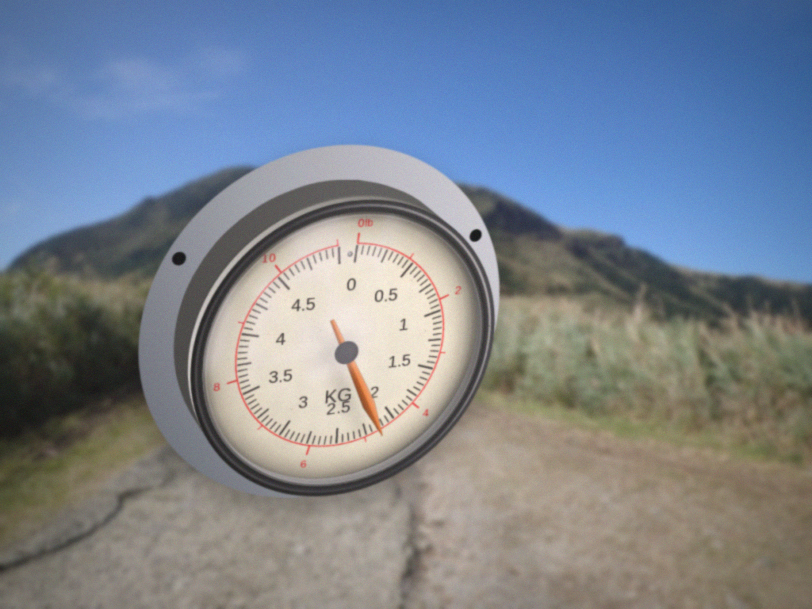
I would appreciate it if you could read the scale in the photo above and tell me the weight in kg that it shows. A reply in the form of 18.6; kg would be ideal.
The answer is 2.15; kg
